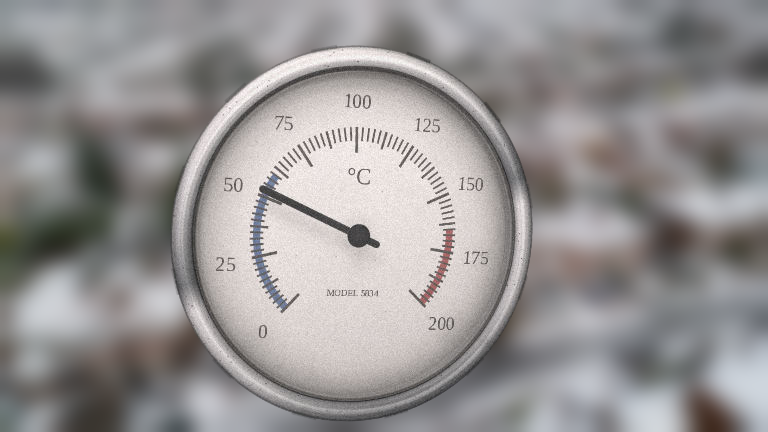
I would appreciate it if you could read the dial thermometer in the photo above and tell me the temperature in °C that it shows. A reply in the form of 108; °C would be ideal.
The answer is 52.5; °C
